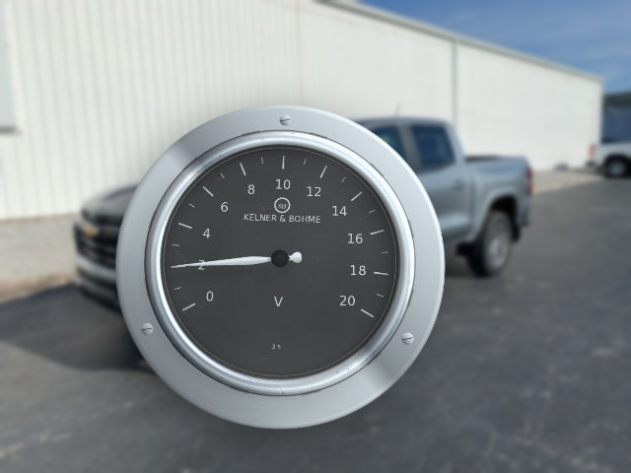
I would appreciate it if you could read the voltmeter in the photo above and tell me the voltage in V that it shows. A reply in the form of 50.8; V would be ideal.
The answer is 2; V
